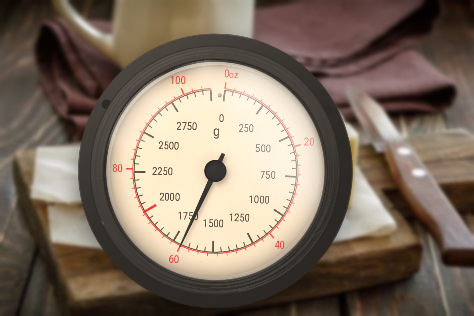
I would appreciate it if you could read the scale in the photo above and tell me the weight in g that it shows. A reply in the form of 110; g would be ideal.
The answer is 1700; g
